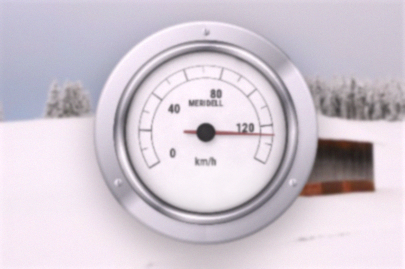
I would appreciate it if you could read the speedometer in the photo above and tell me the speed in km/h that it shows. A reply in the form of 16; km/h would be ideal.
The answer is 125; km/h
